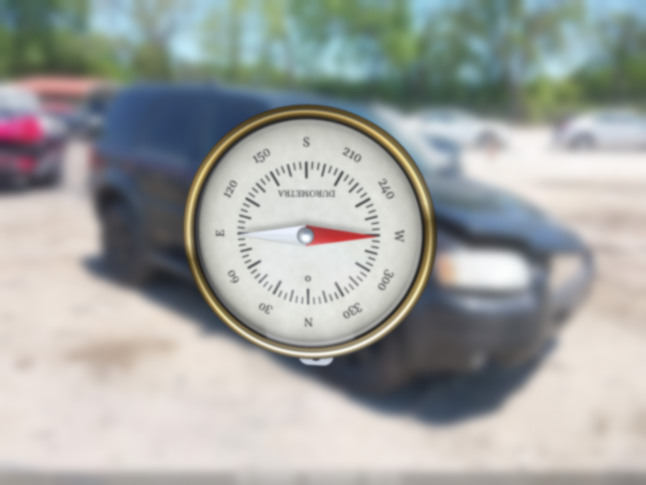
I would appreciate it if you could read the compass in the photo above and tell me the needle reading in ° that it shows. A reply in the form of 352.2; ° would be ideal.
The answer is 270; °
